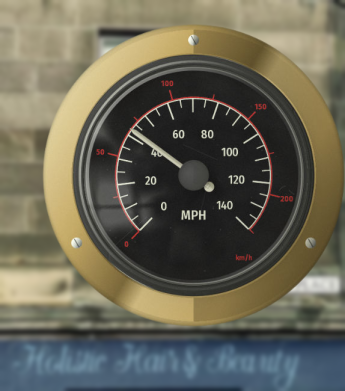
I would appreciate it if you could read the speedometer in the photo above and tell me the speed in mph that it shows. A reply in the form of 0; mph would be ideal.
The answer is 42.5; mph
